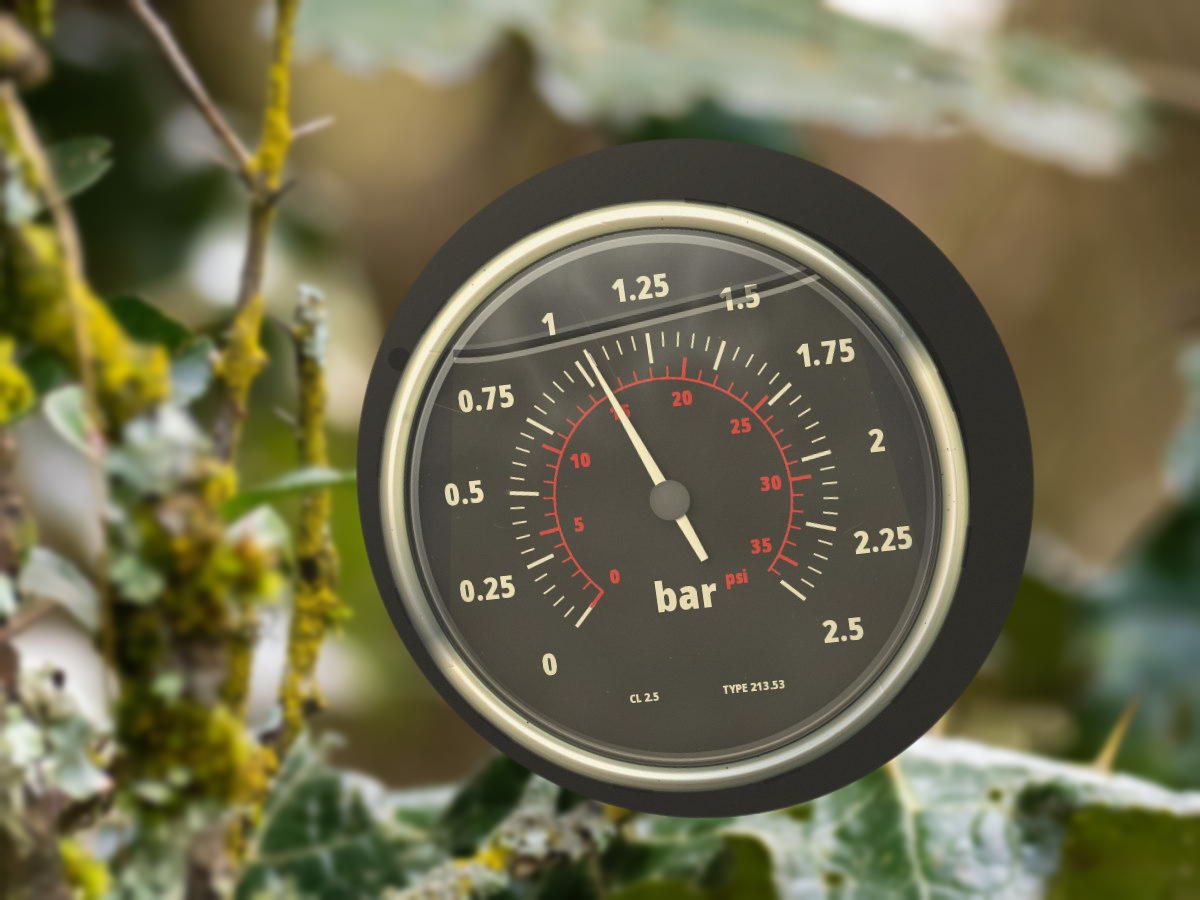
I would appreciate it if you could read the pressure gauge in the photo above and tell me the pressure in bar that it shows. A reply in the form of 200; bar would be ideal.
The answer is 1.05; bar
